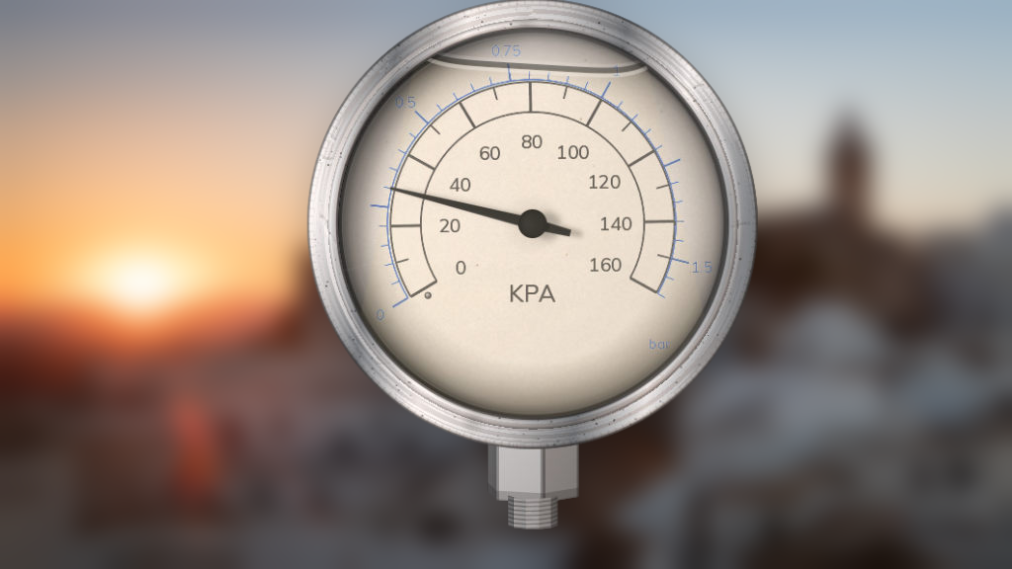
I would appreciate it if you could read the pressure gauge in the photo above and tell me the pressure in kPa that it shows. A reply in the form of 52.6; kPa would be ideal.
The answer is 30; kPa
